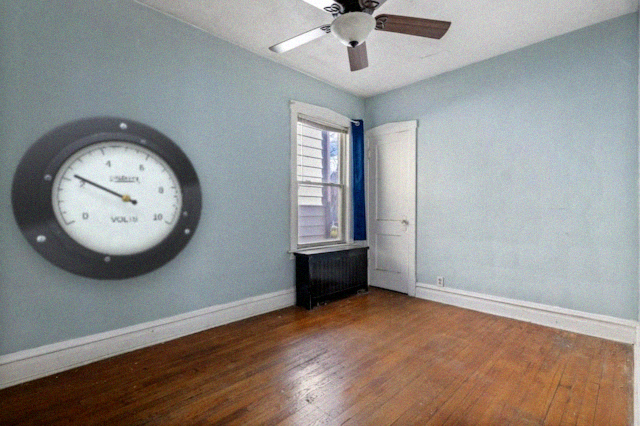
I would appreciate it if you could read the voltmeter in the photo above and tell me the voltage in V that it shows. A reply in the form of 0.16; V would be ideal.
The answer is 2.25; V
